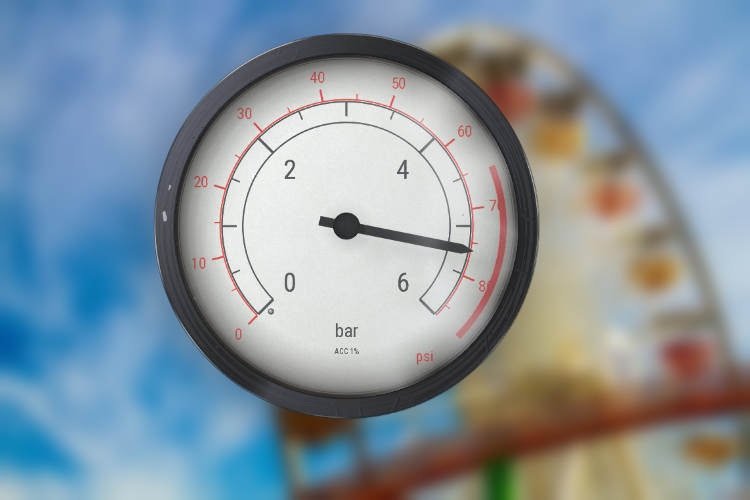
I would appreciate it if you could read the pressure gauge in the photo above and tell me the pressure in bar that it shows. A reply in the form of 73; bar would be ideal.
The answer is 5.25; bar
